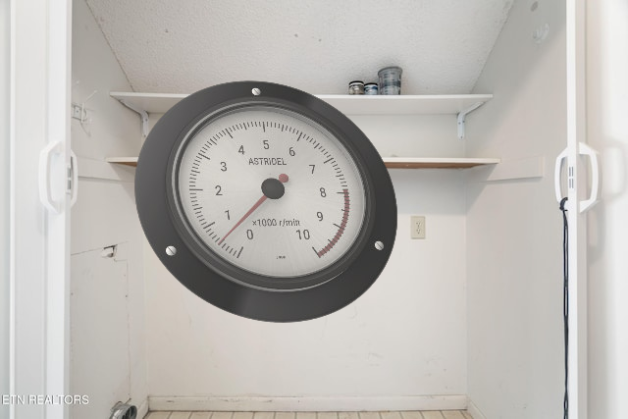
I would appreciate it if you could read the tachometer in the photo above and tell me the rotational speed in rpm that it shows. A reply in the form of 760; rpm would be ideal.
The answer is 500; rpm
